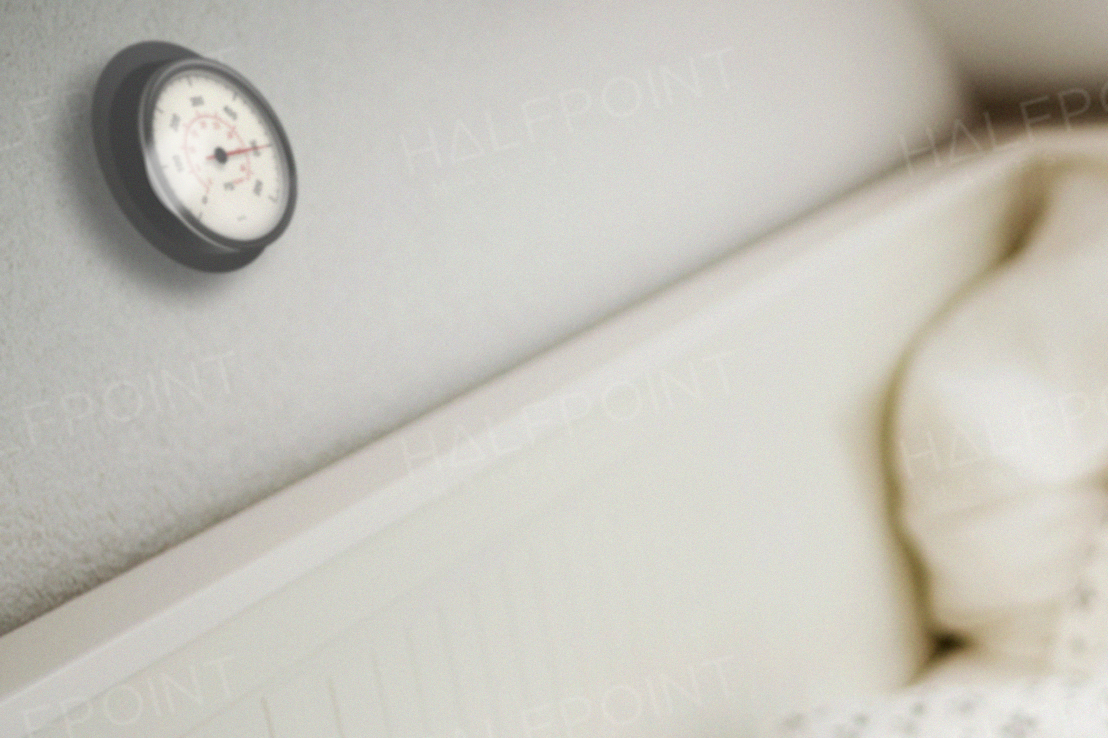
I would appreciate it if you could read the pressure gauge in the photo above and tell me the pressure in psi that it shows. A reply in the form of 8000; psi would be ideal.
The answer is 500; psi
